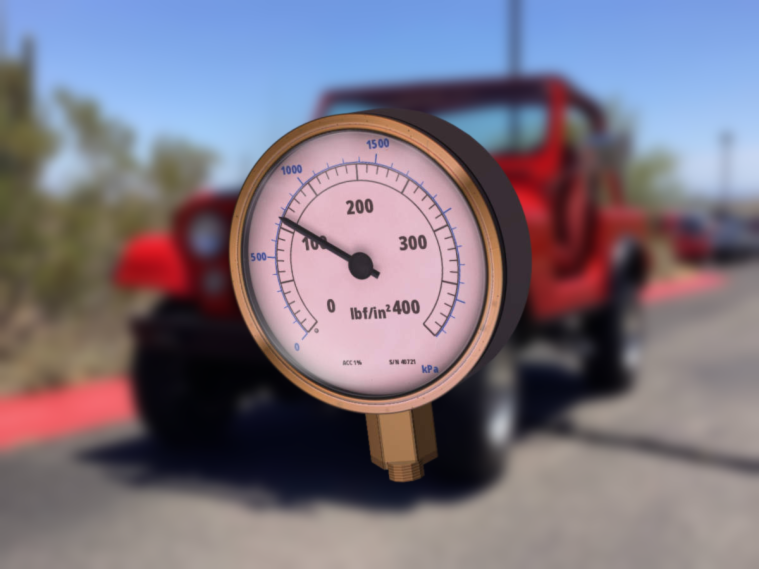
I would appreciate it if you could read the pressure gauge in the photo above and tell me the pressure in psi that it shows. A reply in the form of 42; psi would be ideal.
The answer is 110; psi
